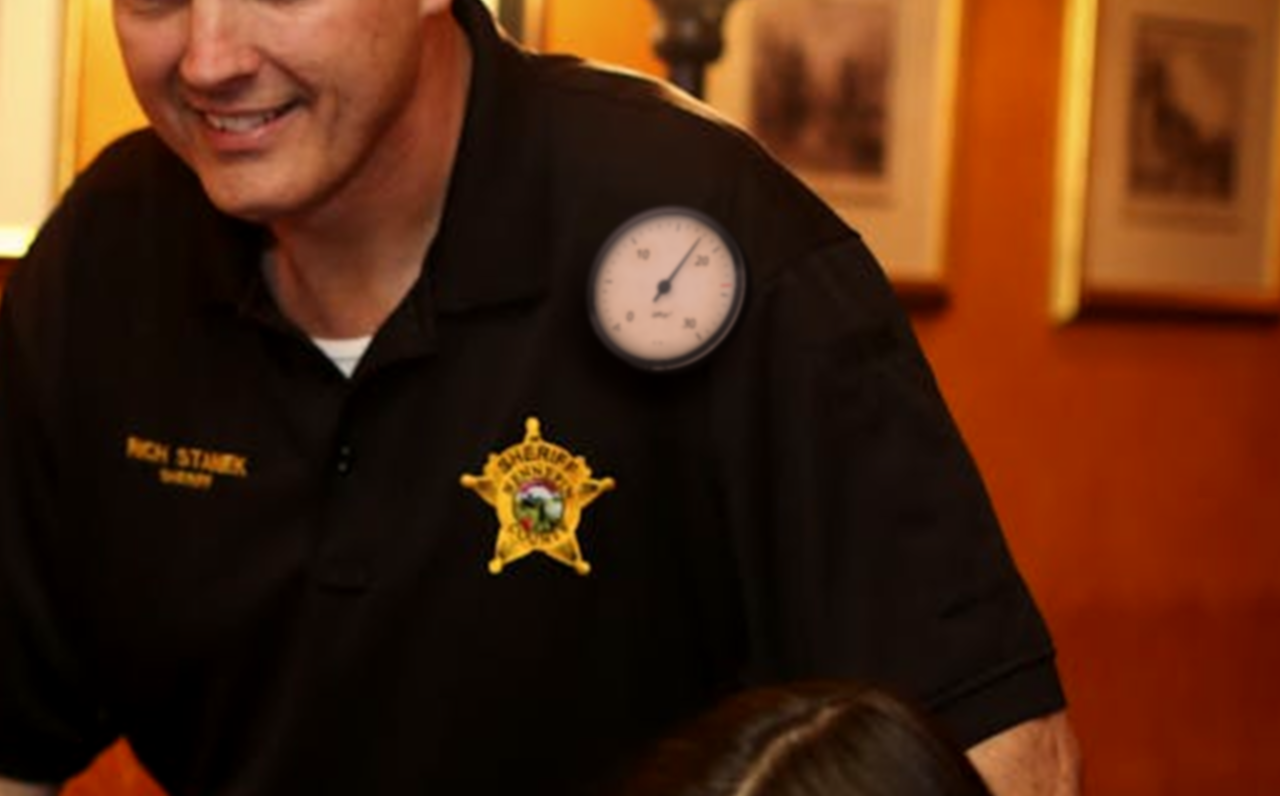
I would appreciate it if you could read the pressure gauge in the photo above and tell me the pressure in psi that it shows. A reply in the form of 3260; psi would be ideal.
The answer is 18; psi
